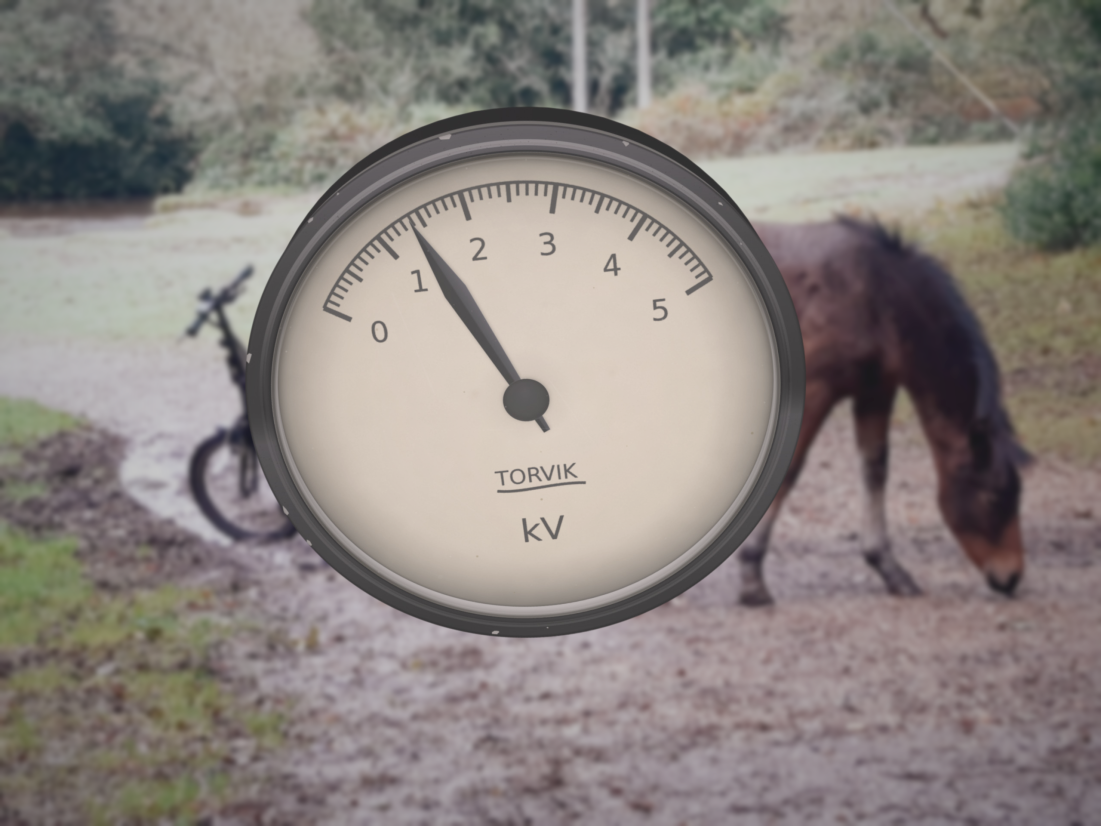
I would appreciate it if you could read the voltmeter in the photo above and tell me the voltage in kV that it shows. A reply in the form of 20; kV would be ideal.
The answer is 1.4; kV
